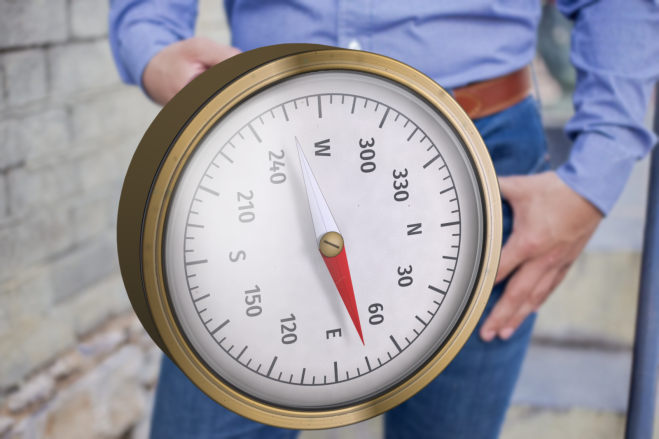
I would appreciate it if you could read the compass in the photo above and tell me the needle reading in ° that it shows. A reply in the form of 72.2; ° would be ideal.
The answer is 75; °
